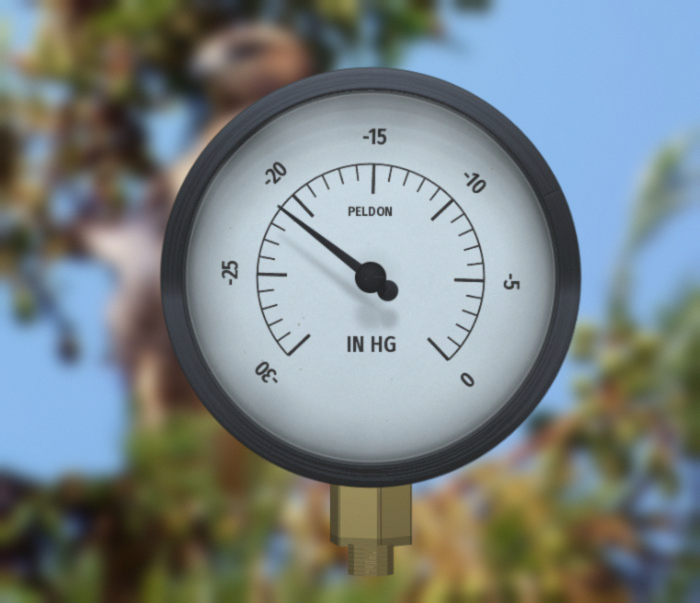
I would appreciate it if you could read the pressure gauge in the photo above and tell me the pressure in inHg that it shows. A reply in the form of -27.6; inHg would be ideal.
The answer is -21; inHg
